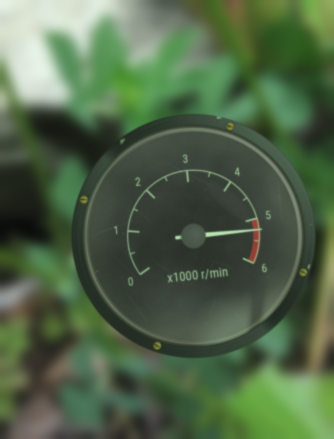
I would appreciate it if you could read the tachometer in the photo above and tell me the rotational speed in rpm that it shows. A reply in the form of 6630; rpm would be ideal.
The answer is 5250; rpm
